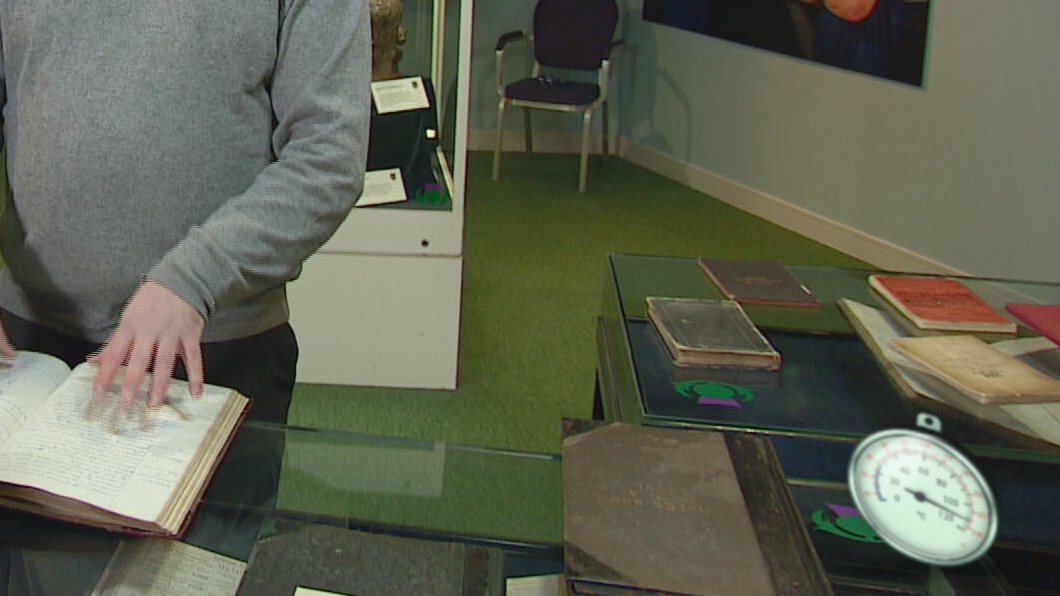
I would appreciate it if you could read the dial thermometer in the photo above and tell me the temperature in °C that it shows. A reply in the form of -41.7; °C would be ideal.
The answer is 110; °C
